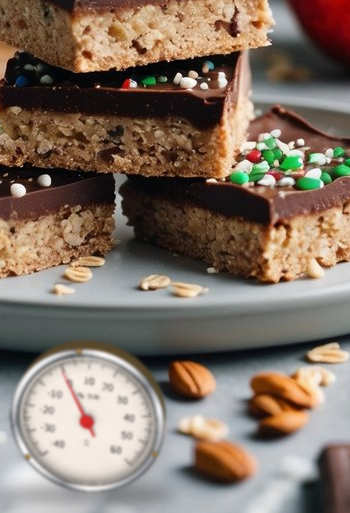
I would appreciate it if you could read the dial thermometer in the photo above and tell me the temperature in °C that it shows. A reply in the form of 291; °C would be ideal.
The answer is 0; °C
